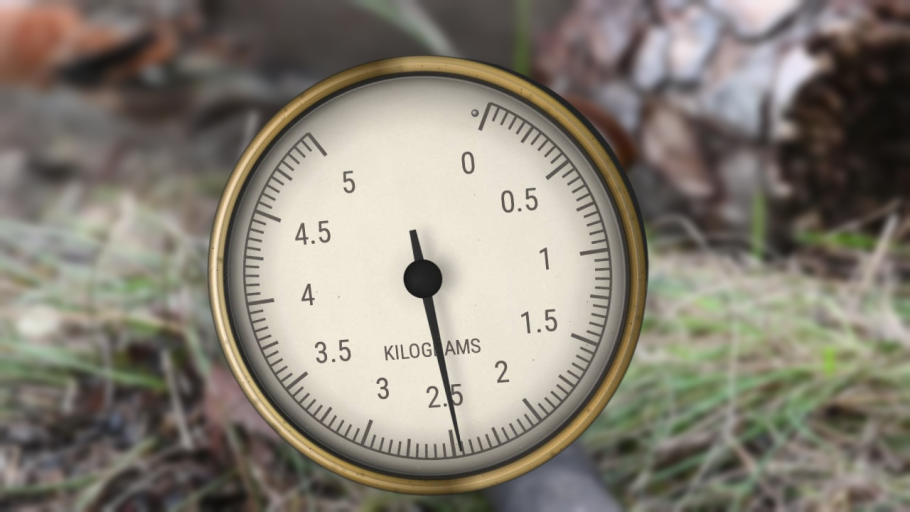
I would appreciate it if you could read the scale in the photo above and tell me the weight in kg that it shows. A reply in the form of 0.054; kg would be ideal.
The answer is 2.45; kg
